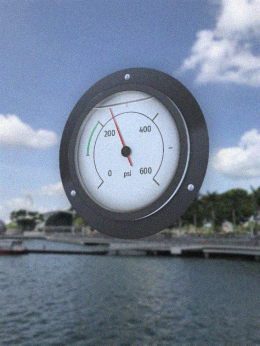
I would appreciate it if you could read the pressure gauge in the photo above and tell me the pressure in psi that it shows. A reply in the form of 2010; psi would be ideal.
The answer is 250; psi
